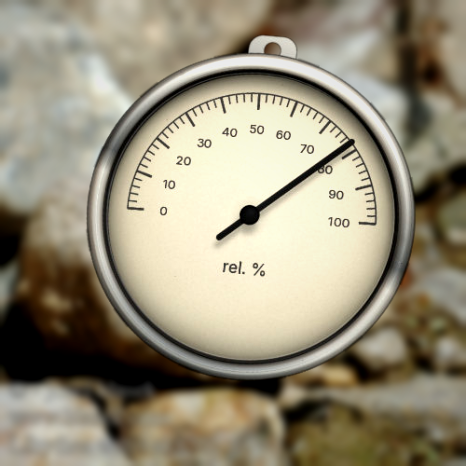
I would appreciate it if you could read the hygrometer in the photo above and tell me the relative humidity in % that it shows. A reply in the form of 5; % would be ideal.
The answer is 78; %
